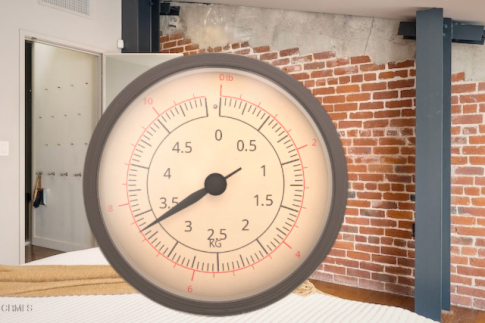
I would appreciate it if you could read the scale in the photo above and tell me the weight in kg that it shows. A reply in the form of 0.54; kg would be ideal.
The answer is 3.35; kg
